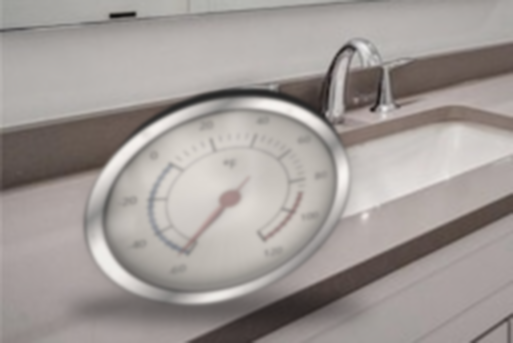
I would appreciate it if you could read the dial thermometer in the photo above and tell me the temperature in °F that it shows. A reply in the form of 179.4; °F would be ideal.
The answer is -56; °F
